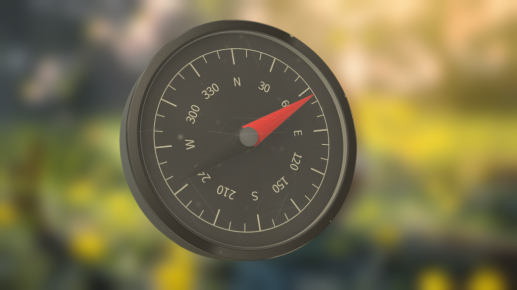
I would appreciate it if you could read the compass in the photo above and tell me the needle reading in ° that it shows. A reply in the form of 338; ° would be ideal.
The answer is 65; °
